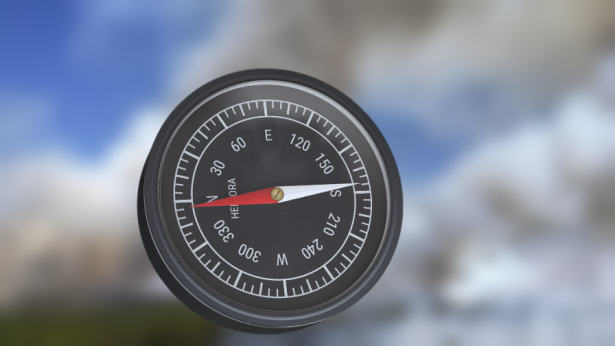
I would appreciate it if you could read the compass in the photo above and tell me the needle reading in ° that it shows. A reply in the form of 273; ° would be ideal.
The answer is 355; °
